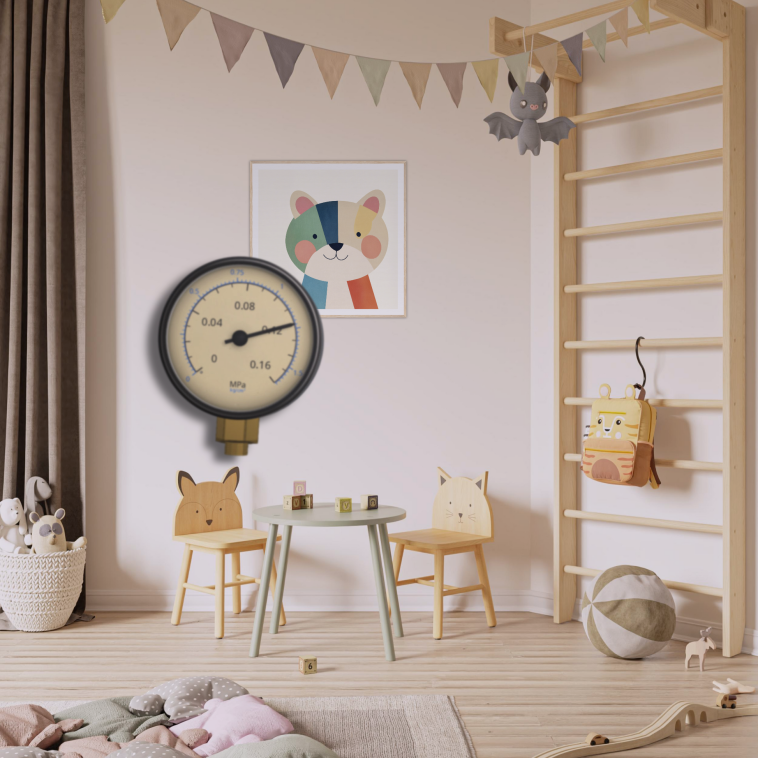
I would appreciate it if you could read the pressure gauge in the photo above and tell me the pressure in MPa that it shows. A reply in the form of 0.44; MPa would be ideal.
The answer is 0.12; MPa
